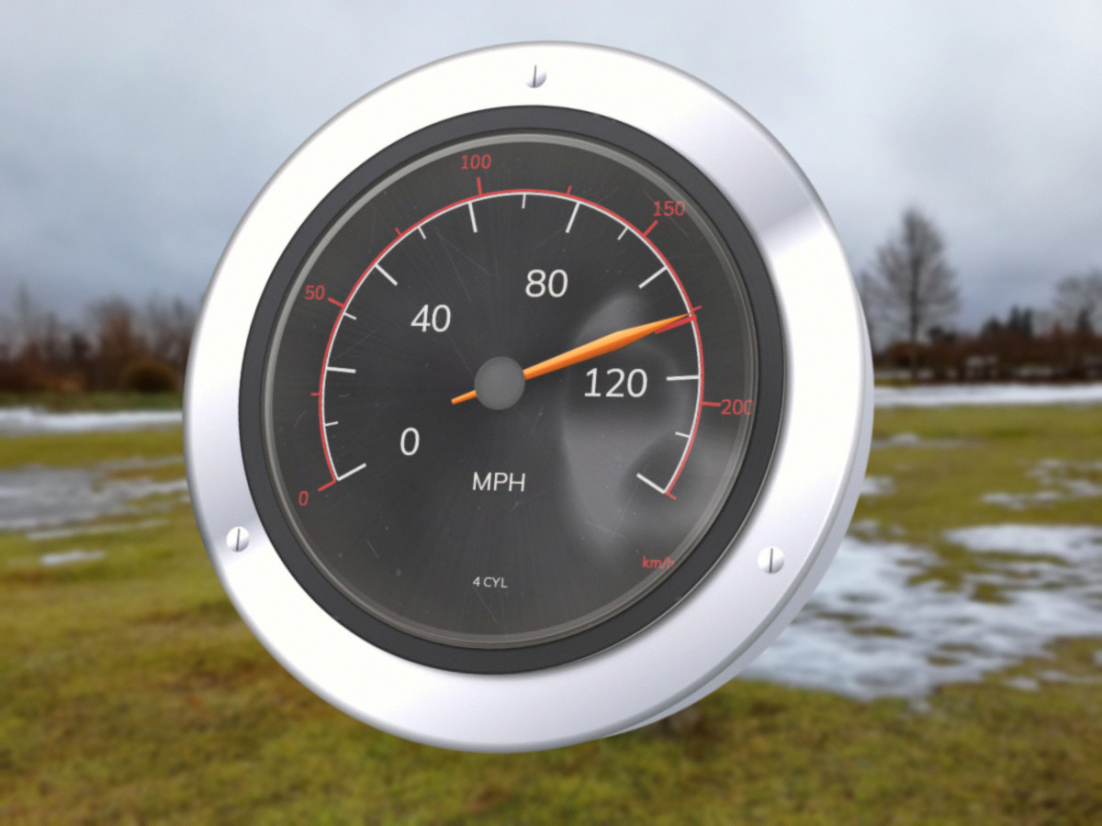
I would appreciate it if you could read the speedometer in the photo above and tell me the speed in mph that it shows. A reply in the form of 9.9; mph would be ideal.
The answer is 110; mph
